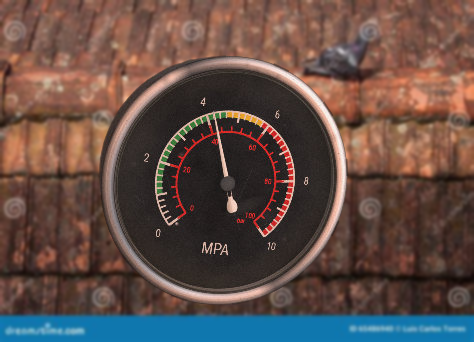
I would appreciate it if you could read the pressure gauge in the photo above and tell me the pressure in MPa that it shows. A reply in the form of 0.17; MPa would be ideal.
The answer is 4.2; MPa
